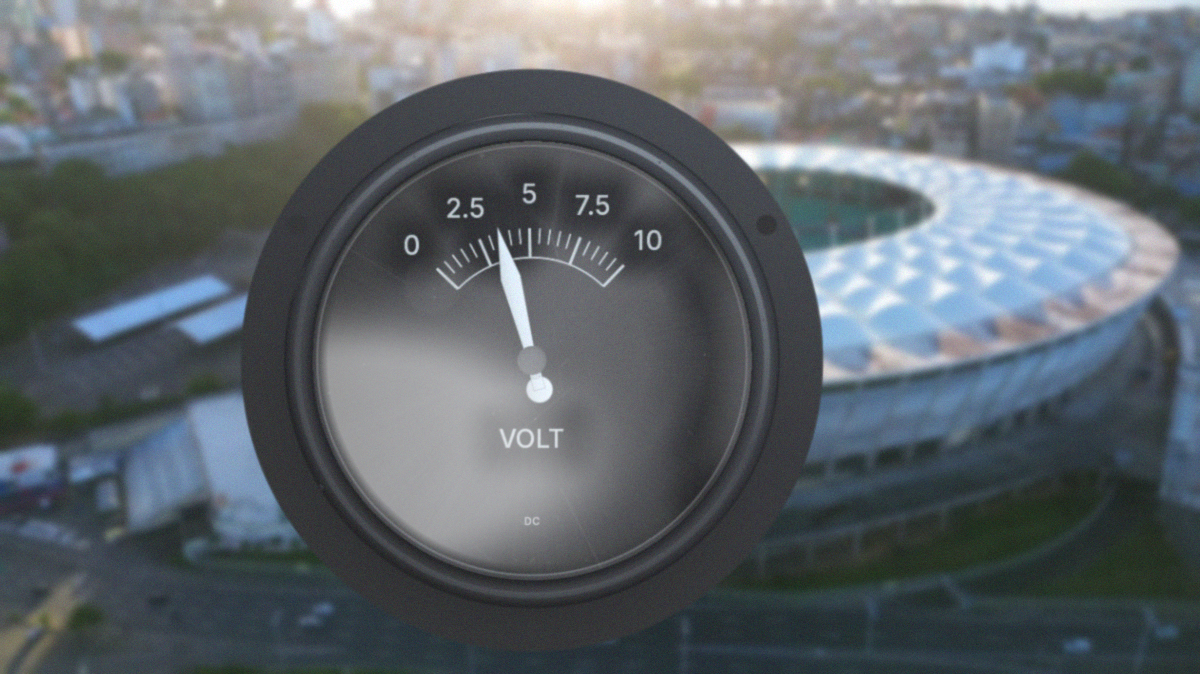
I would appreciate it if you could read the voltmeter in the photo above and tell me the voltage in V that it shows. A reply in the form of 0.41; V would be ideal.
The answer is 3.5; V
